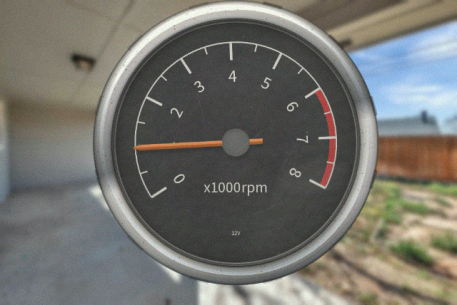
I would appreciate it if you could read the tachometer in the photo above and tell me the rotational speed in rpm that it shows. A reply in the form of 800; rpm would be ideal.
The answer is 1000; rpm
